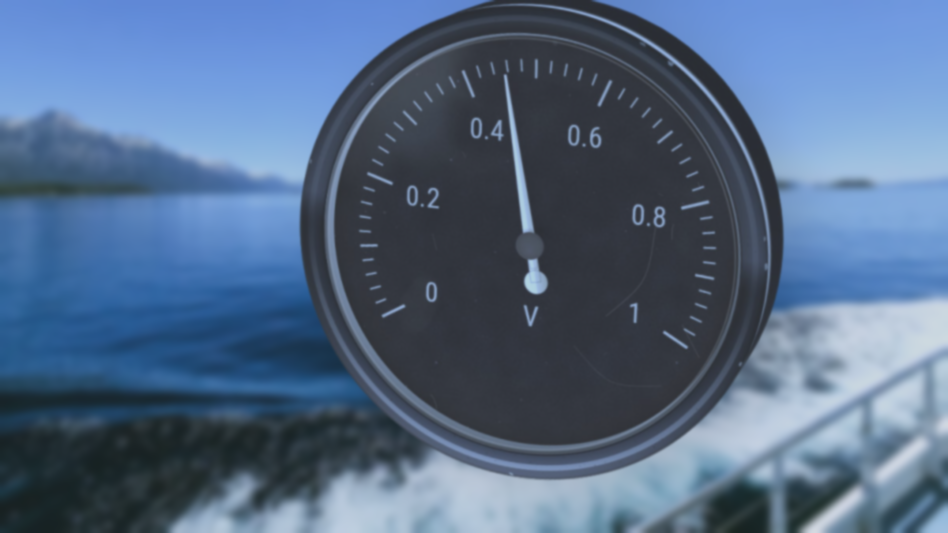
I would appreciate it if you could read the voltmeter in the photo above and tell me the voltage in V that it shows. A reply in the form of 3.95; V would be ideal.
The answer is 0.46; V
